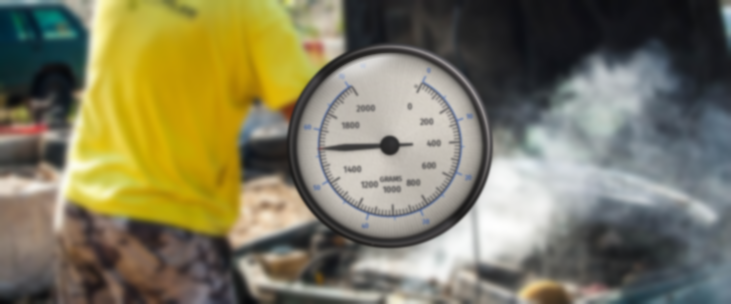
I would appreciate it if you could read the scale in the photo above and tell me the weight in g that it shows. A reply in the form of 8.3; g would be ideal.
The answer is 1600; g
